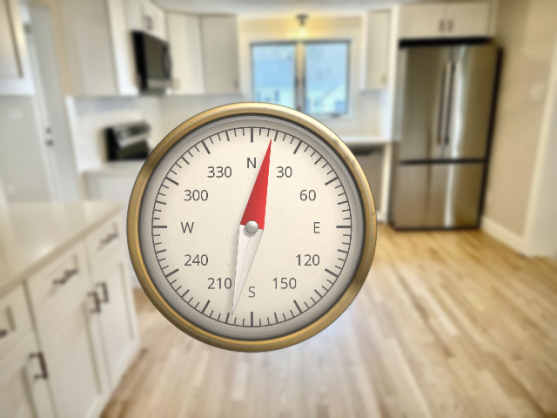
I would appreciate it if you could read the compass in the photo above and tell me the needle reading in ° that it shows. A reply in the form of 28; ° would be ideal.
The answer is 12.5; °
